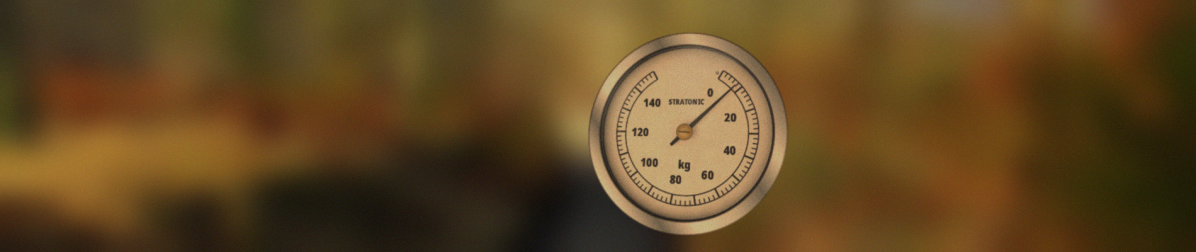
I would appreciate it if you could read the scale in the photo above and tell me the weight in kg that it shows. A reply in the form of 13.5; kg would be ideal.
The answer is 8; kg
